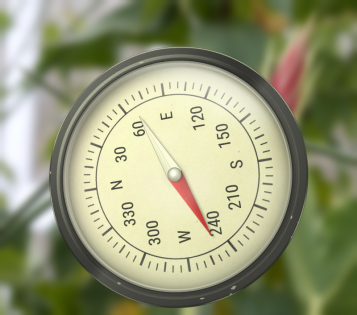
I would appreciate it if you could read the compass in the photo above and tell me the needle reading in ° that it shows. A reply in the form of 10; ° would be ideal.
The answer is 247.5; °
